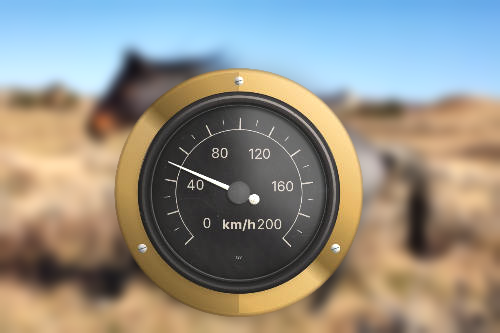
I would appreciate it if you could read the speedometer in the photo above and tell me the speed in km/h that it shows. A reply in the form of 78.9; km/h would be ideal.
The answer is 50; km/h
